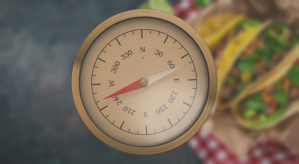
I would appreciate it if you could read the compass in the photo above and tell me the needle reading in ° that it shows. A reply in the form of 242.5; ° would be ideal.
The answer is 250; °
